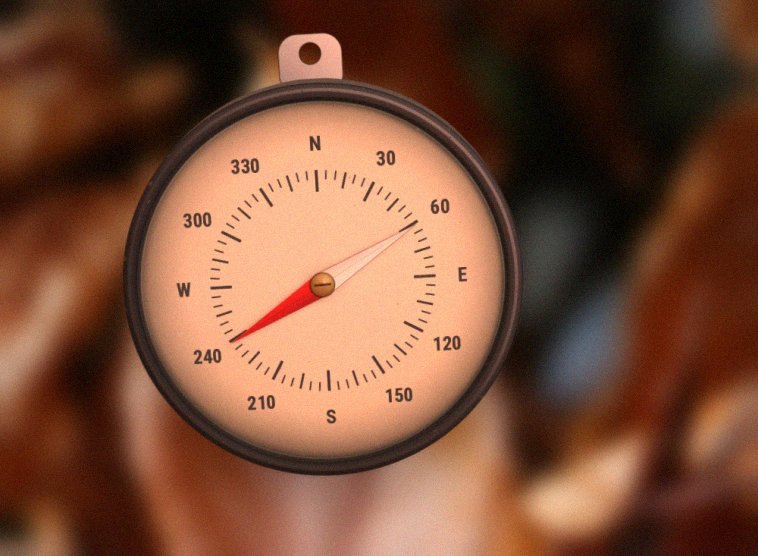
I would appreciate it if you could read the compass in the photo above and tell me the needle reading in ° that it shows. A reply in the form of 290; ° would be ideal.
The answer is 240; °
